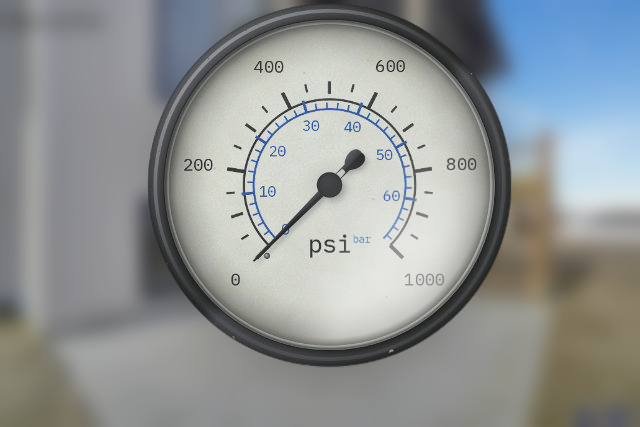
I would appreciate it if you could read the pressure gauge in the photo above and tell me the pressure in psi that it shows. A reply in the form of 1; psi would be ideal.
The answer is 0; psi
